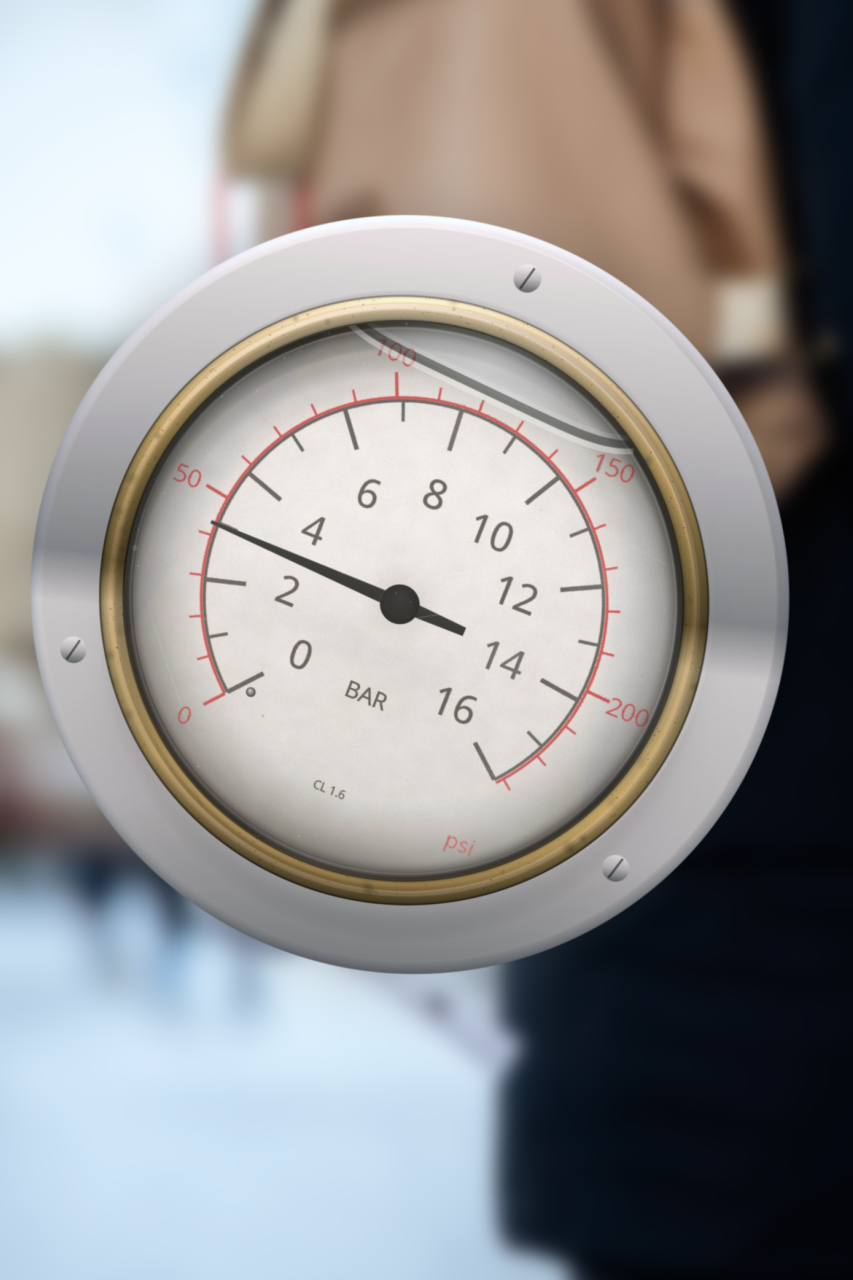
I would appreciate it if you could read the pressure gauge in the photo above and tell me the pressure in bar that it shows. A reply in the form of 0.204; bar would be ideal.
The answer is 3; bar
